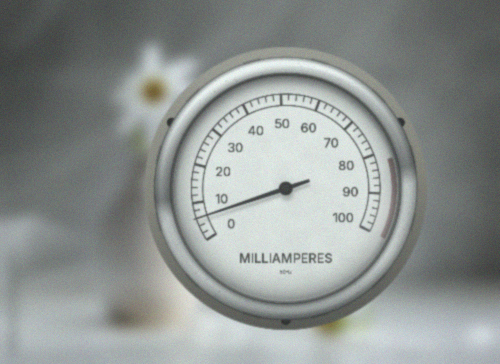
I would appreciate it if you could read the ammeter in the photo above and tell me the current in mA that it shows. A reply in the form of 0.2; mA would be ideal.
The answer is 6; mA
